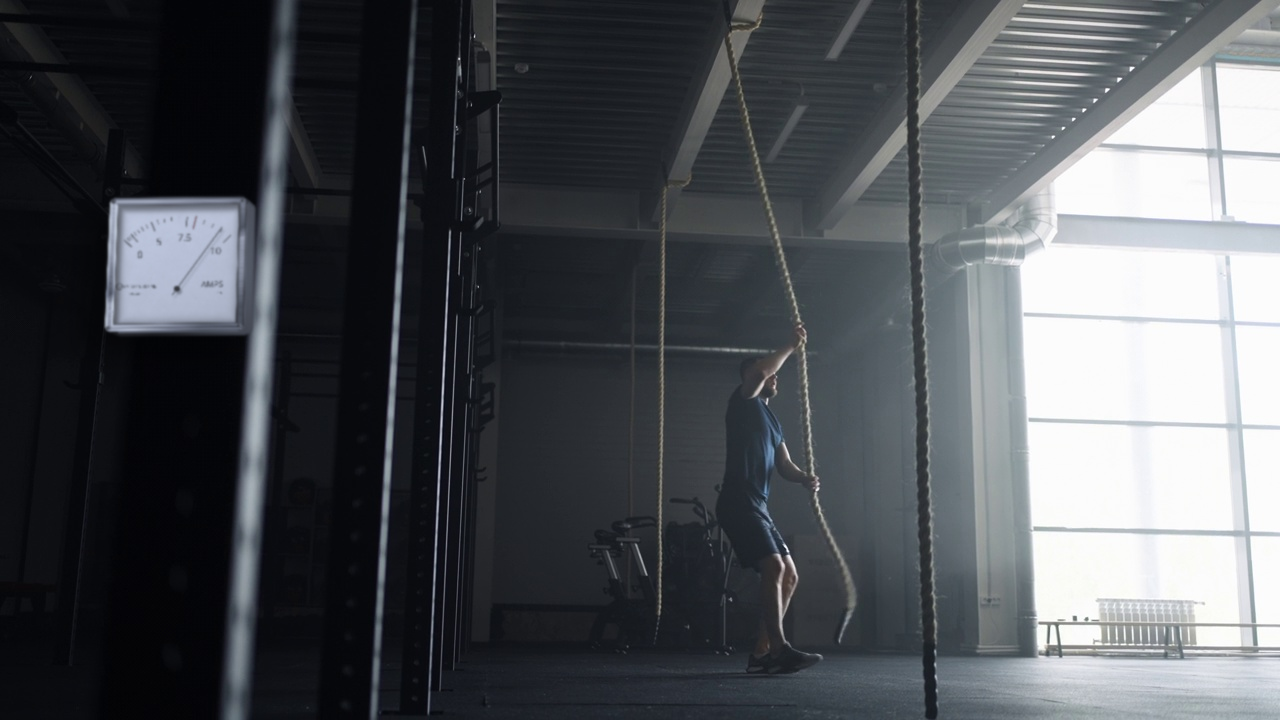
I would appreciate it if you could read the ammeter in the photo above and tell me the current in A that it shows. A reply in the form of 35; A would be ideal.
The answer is 9.5; A
